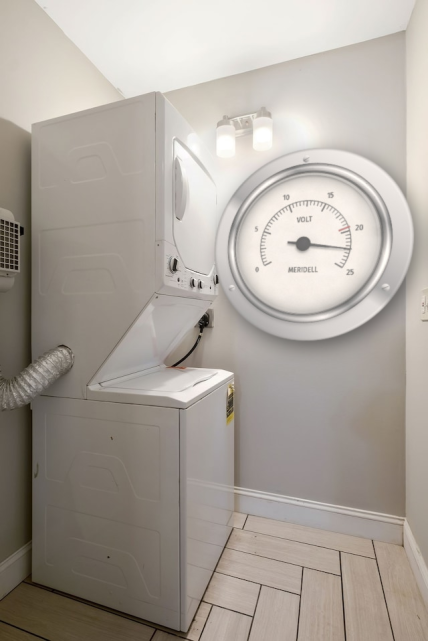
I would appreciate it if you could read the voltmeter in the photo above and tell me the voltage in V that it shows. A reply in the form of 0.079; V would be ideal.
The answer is 22.5; V
